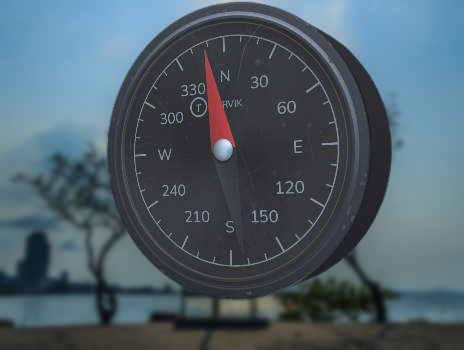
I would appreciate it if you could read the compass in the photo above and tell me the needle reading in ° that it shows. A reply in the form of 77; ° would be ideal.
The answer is 350; °
